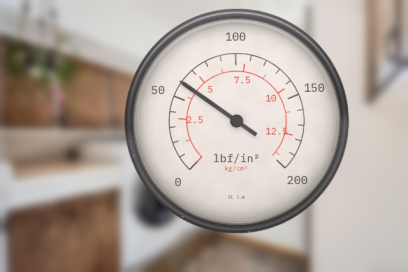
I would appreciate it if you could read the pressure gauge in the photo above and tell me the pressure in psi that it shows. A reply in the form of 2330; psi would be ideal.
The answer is 60; psi
